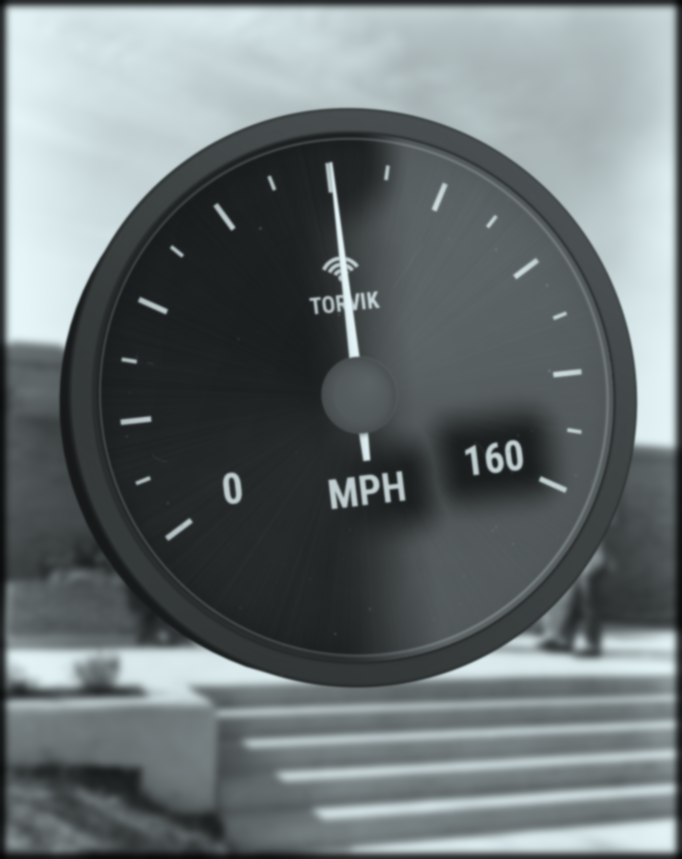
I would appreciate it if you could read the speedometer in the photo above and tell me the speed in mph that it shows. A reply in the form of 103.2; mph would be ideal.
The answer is 80; mph
